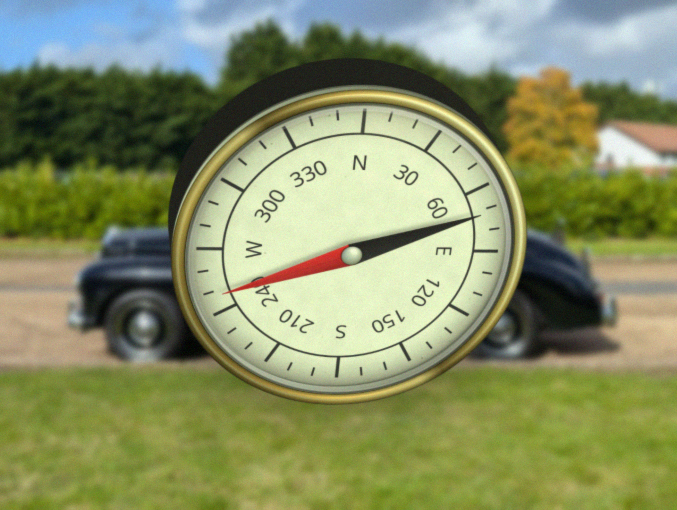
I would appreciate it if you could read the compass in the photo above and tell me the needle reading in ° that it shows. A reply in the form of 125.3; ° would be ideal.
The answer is 250; °
